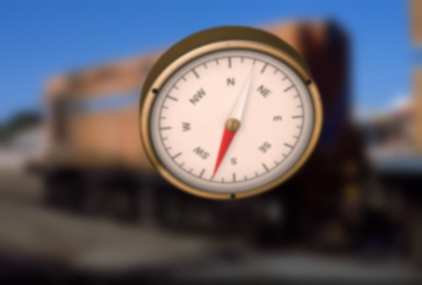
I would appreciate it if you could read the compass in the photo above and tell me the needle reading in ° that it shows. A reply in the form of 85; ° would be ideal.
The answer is 200; °
